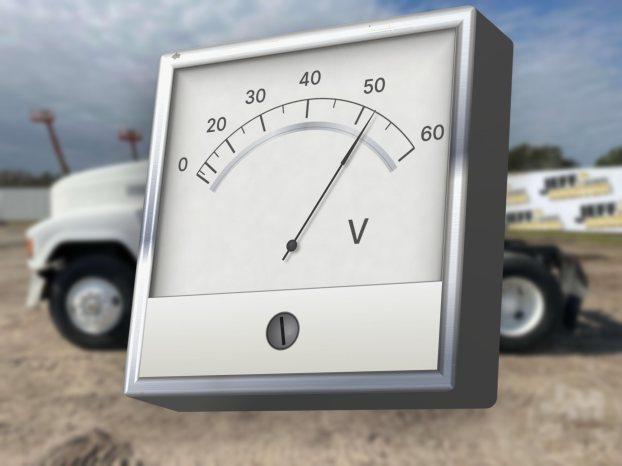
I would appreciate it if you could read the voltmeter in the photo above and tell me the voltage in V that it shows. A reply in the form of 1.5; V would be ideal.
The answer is 52.5; V
